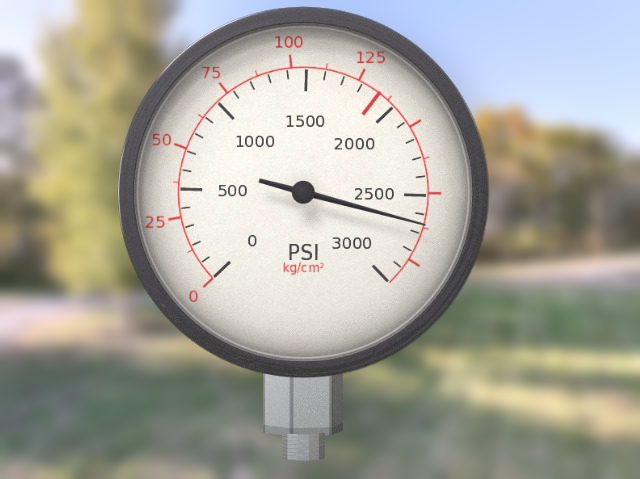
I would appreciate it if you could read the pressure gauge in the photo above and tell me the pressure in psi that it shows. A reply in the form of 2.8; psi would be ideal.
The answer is 2650; psi
